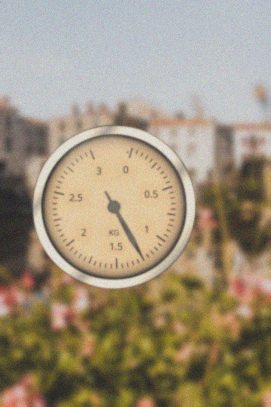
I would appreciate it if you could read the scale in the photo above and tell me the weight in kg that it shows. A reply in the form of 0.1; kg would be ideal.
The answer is 1.25; kg
